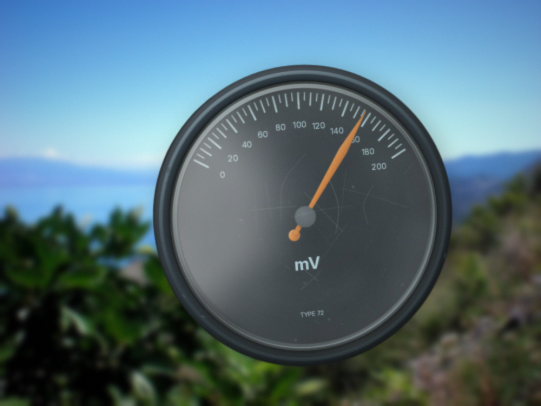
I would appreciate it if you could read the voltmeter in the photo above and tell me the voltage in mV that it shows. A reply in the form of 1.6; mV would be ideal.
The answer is 155; mV
